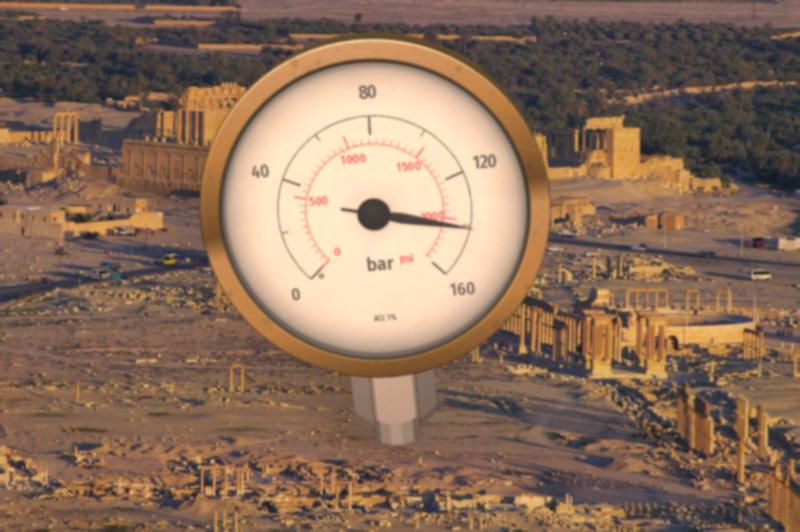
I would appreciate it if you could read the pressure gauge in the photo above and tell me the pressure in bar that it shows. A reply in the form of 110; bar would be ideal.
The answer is 140; bar
